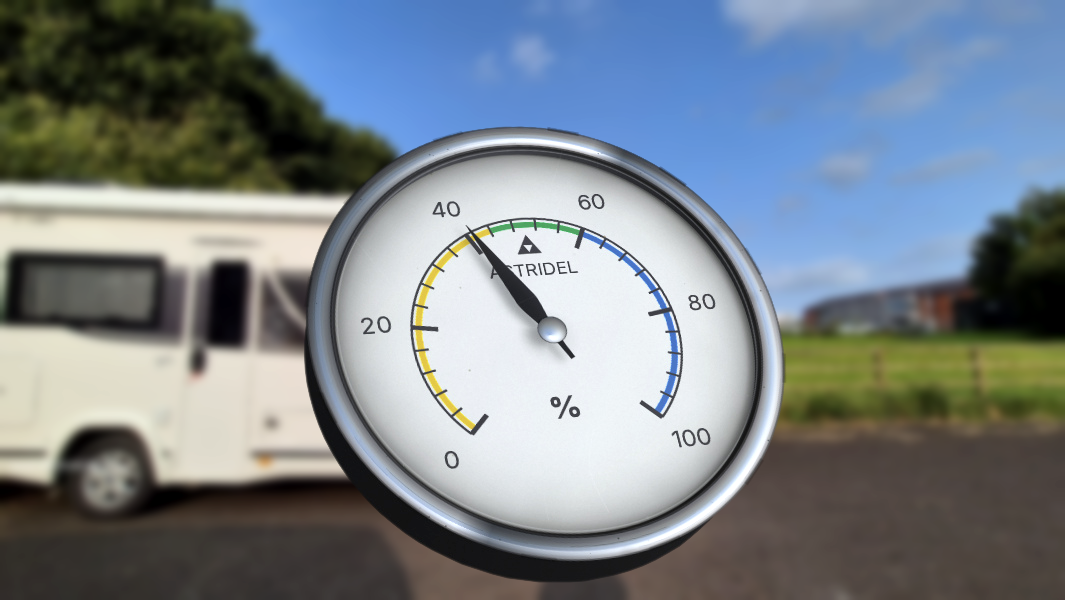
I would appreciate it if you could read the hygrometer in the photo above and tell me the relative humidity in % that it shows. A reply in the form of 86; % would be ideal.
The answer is 40; %
